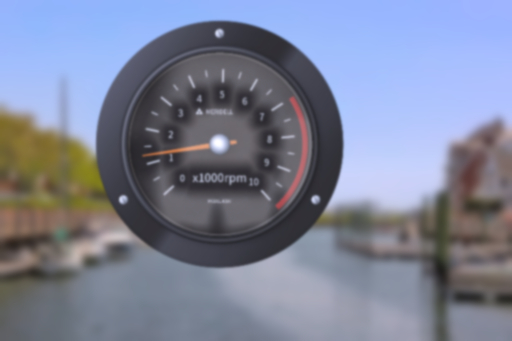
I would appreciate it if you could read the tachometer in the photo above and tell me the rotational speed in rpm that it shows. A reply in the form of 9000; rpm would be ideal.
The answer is 1250; rpm
